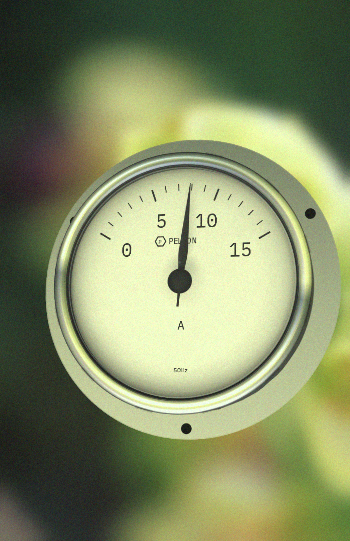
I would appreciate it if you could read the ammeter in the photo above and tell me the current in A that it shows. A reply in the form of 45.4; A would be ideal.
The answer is 8; A
